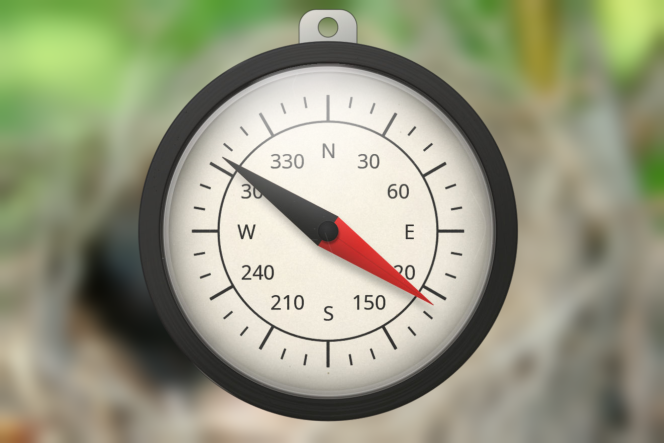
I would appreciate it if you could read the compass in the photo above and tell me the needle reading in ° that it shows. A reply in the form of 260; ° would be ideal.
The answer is 125; °
